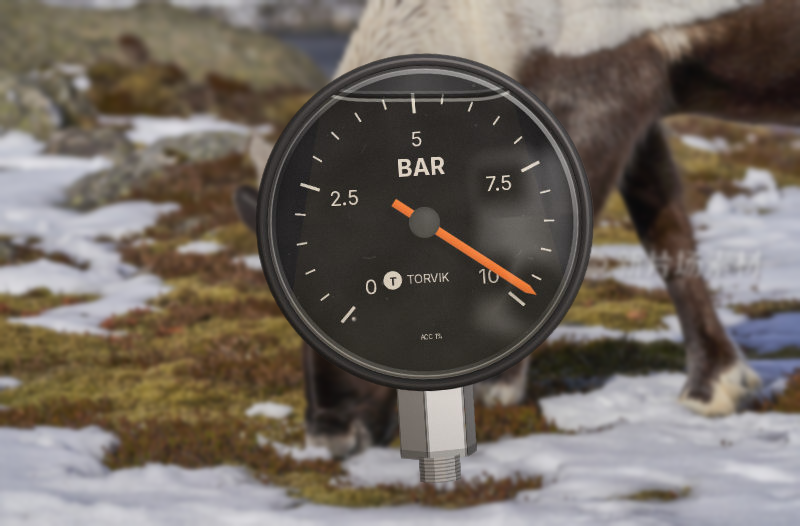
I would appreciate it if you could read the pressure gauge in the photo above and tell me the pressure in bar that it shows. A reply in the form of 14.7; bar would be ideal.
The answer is 9.75; bar
